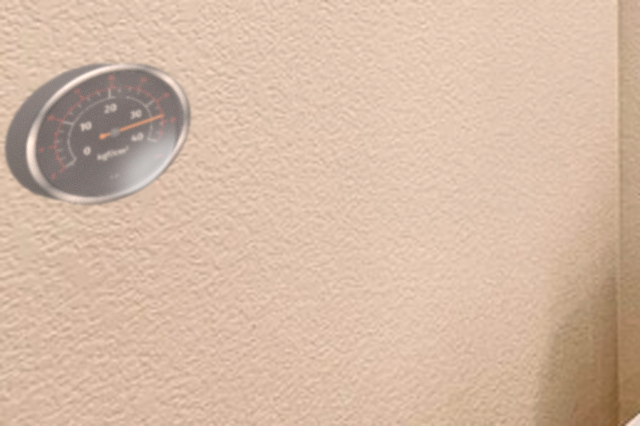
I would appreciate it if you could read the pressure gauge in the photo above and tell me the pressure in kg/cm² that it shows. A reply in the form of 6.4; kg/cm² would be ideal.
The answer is 34; kg/cm²
